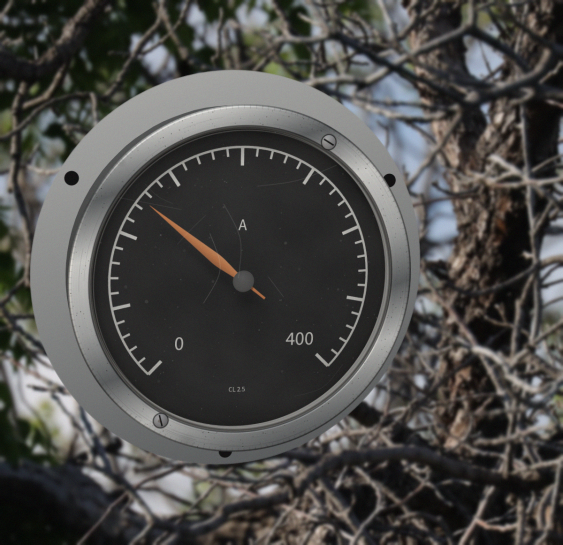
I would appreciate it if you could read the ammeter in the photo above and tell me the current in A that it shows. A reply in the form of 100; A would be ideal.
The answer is 125; A
